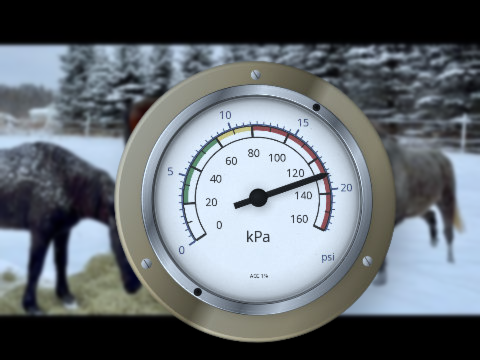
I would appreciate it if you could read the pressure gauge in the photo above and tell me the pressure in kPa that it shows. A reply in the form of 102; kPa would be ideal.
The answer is 130; kPa
